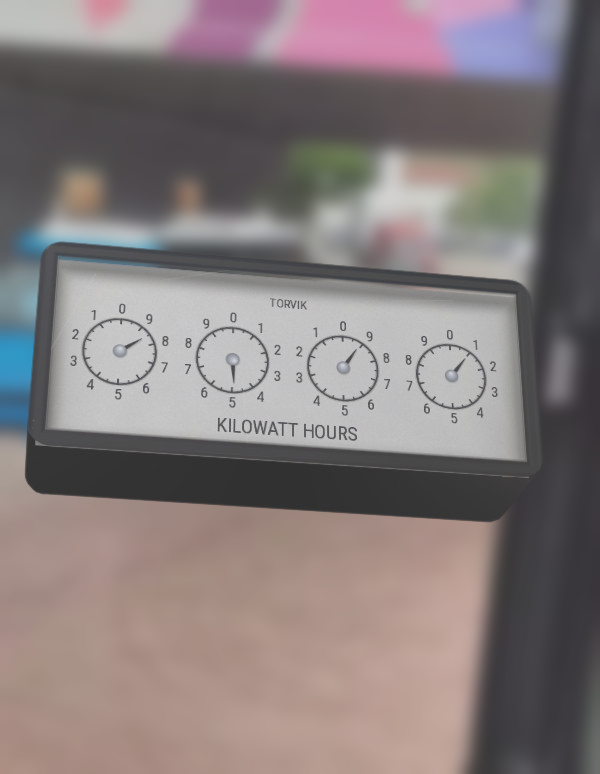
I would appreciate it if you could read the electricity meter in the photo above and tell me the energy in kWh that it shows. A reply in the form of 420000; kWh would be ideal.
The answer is 8491; kWh
